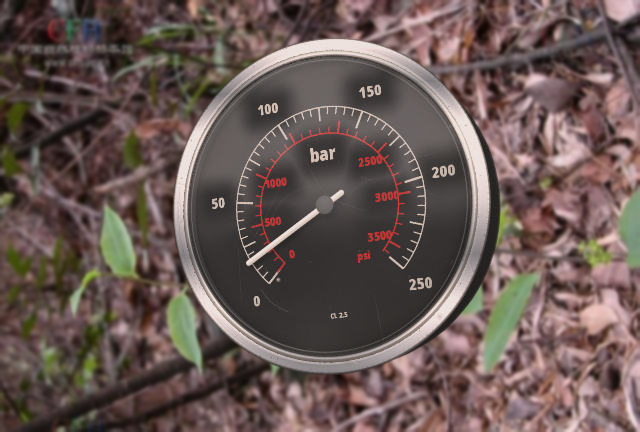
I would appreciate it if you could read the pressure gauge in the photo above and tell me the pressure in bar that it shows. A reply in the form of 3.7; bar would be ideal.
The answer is 15; bar
